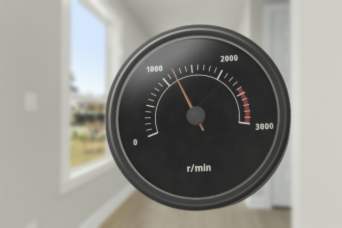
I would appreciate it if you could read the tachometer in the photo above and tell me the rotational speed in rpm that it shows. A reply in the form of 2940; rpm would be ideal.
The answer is 1200; rpm
